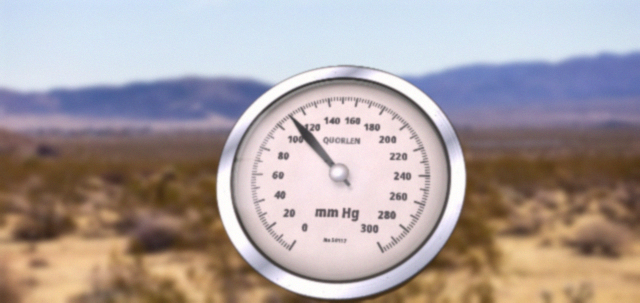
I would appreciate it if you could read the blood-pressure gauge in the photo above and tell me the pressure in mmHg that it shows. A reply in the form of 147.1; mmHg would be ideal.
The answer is 110; mmHg
